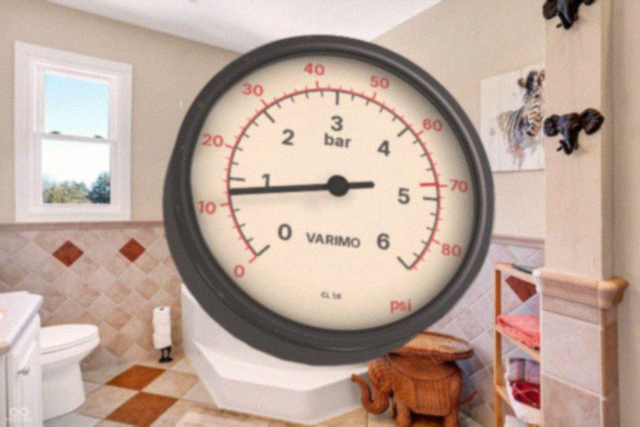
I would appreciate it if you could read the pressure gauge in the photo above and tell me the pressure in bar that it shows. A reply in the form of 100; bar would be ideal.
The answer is 0.8; bar
